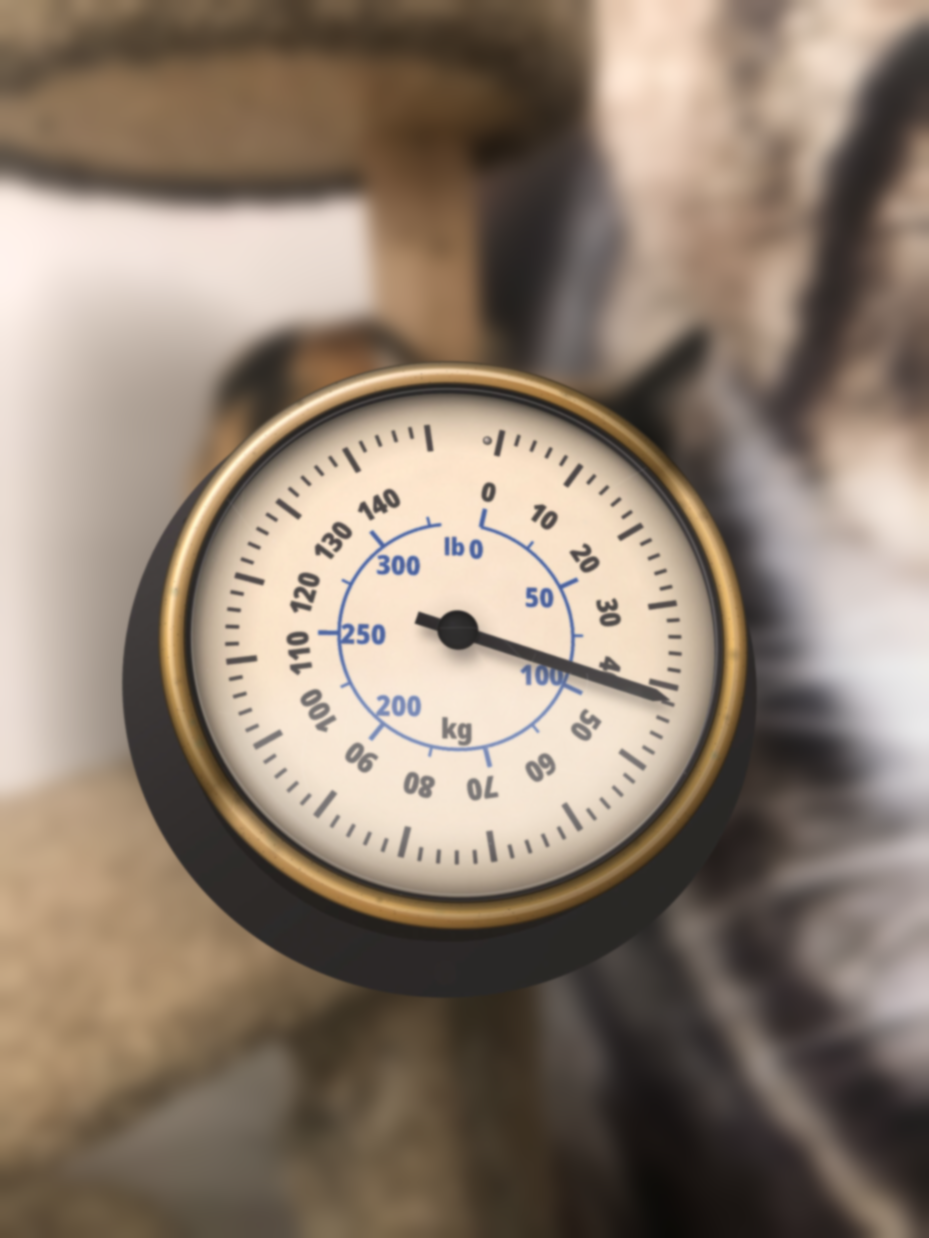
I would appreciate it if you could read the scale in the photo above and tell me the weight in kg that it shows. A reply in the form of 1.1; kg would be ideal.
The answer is 42; kg
